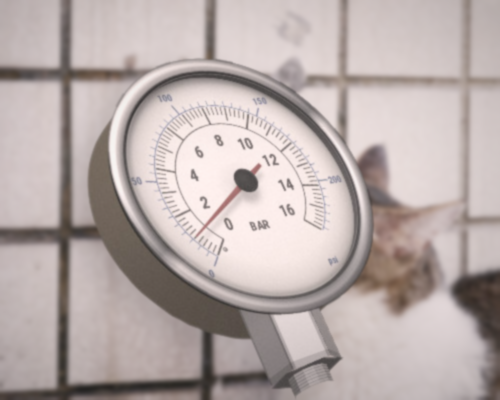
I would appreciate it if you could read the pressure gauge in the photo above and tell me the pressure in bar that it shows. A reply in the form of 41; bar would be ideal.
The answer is 1; bar
